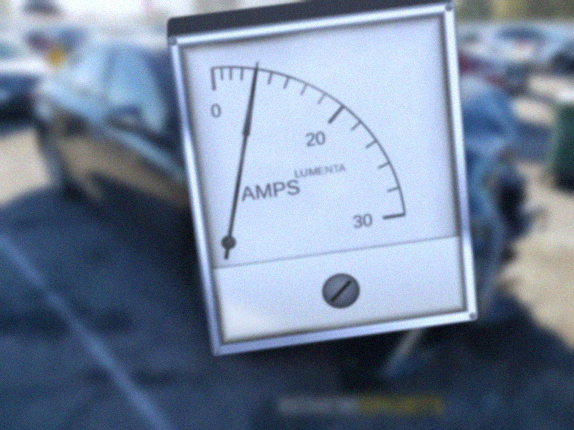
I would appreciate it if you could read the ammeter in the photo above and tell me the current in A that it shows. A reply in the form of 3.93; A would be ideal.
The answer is 10; A
